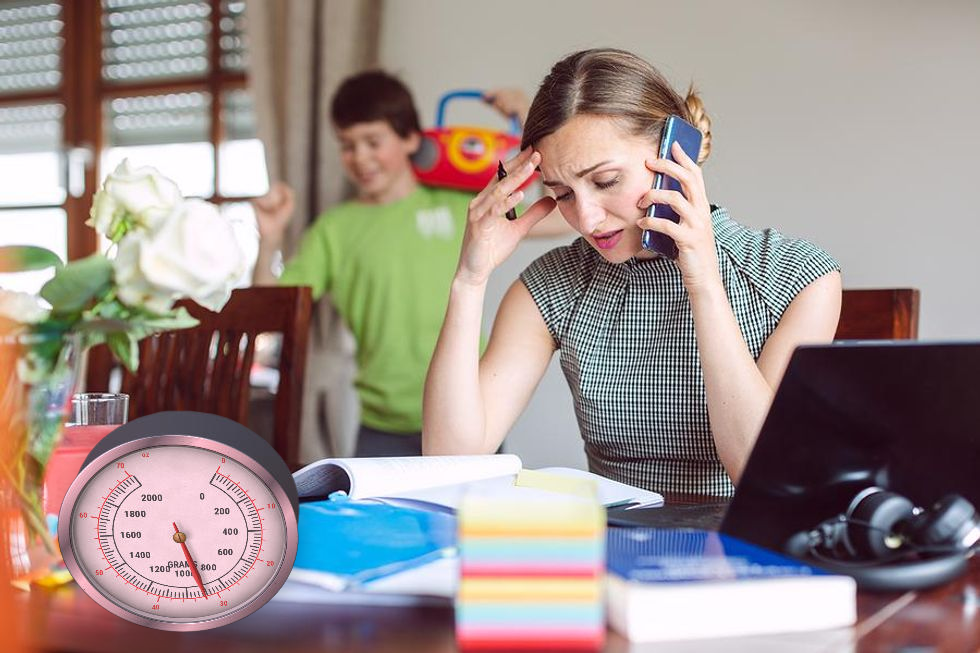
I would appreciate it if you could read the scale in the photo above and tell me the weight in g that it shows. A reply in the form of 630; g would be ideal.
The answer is 900; g
